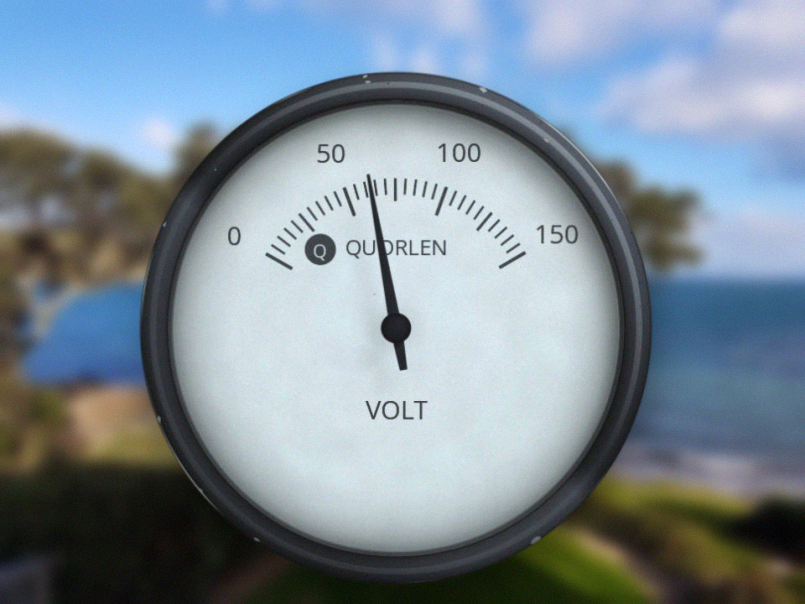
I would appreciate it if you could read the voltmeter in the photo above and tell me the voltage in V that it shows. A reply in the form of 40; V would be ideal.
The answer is 62.5; V
